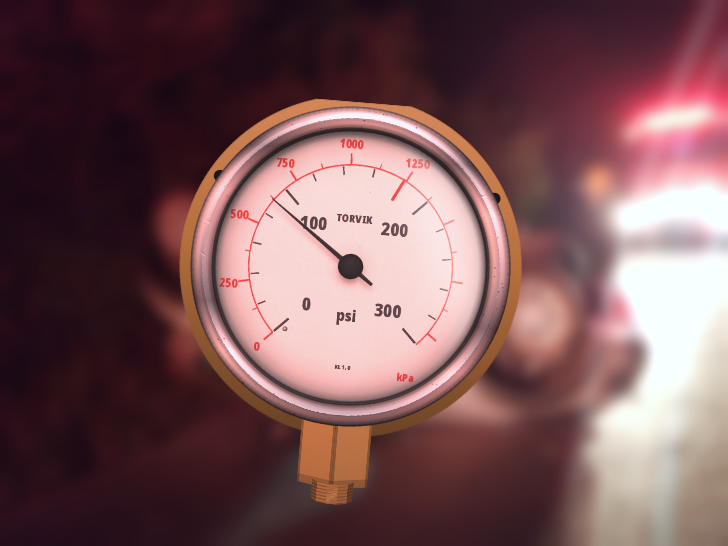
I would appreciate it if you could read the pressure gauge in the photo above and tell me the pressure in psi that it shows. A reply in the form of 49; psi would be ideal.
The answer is 90; psi
